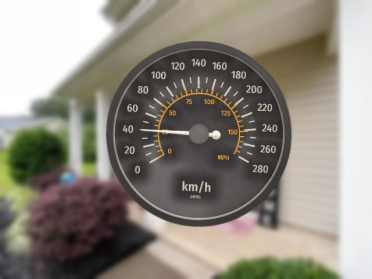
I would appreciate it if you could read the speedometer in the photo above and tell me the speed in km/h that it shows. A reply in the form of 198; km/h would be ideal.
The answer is 40; km/h
